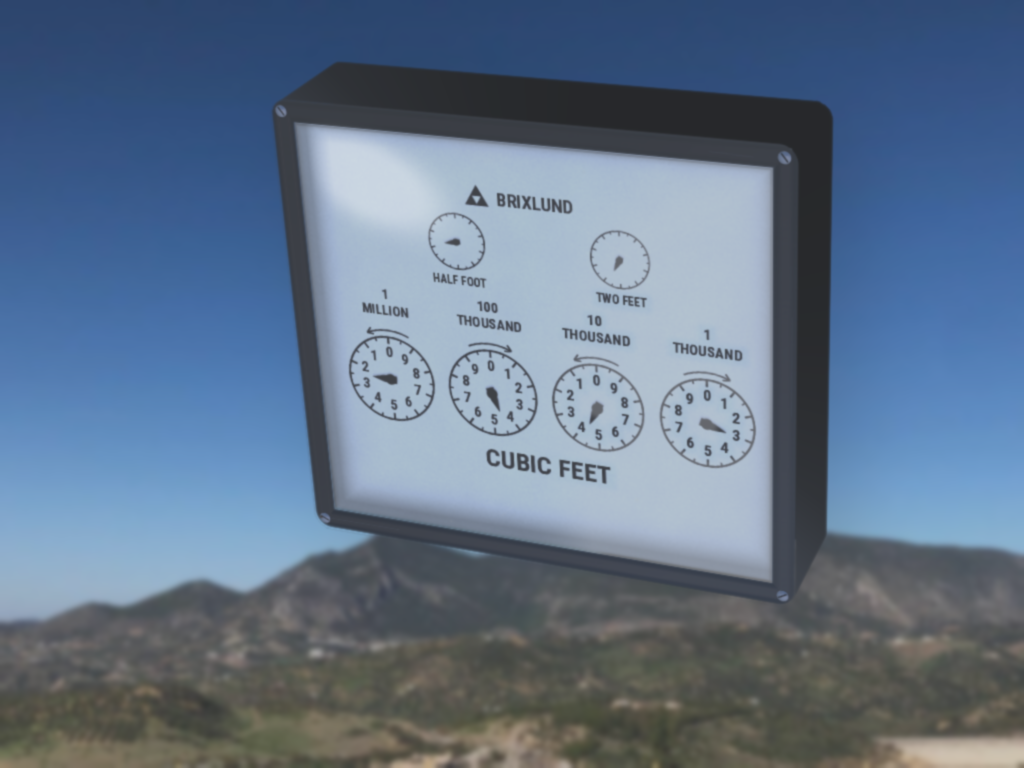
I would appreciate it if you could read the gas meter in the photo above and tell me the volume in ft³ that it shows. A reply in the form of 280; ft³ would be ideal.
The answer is 244300; ft³
